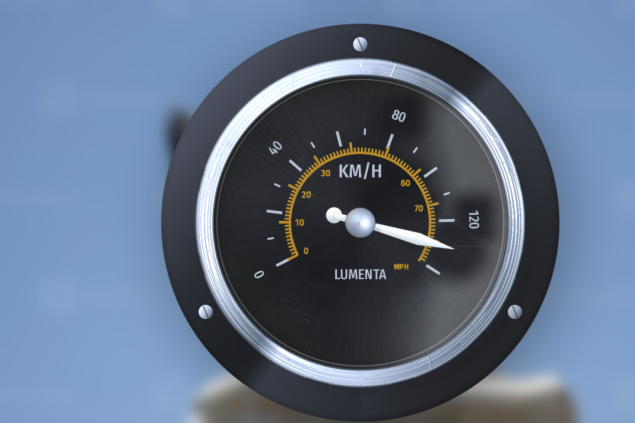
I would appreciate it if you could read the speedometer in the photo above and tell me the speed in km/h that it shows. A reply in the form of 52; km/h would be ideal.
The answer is 130; km/h
